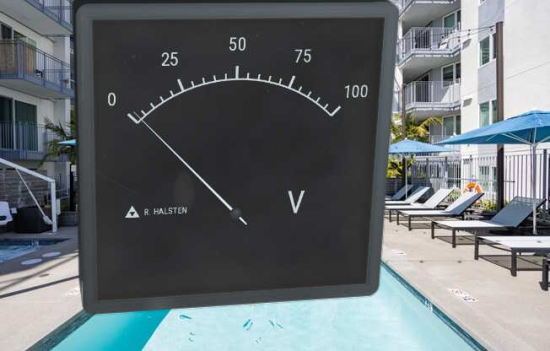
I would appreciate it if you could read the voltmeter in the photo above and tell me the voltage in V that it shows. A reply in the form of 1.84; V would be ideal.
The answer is 2.5; V
